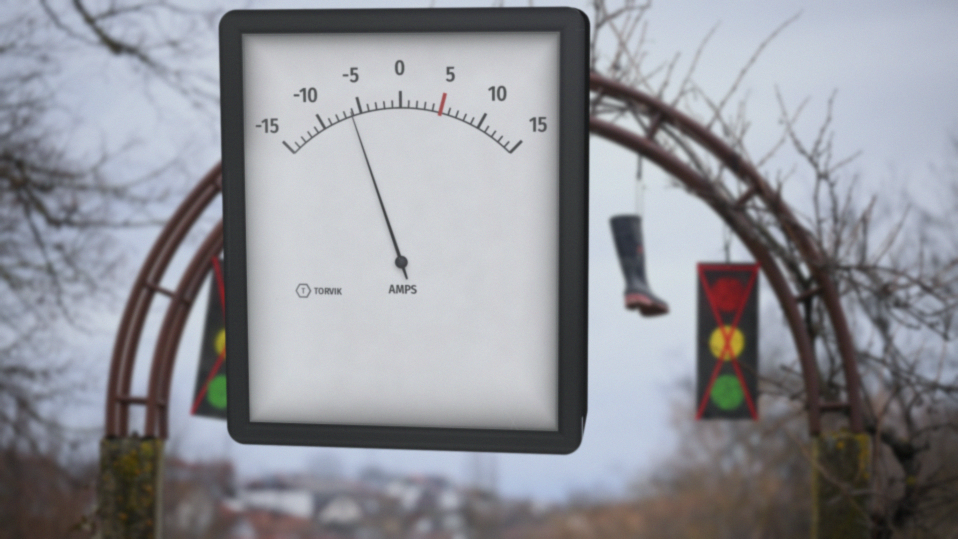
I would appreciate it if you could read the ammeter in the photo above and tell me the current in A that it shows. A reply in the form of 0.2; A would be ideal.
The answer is -6; A
